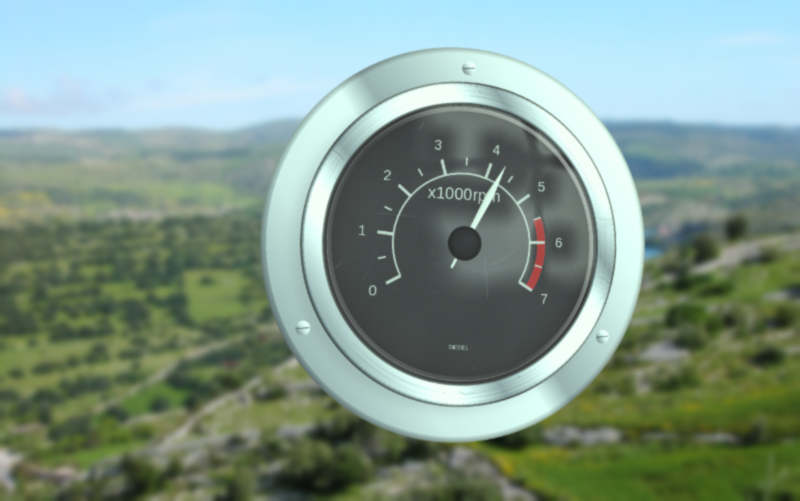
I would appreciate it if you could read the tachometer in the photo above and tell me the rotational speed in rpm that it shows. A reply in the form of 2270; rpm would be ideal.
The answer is 4250; rpm
